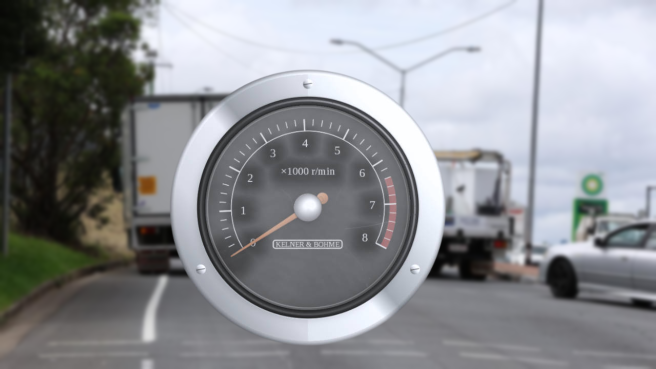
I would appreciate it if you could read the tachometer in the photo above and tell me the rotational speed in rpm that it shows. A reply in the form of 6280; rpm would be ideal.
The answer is 0; rpm
